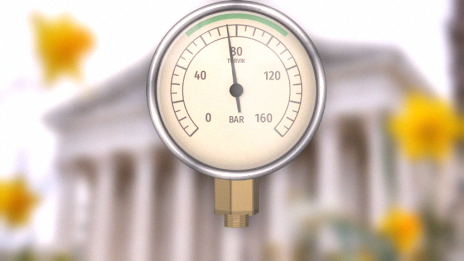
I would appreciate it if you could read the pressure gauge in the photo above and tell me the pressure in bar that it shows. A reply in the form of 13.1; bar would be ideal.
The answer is 75; bar
